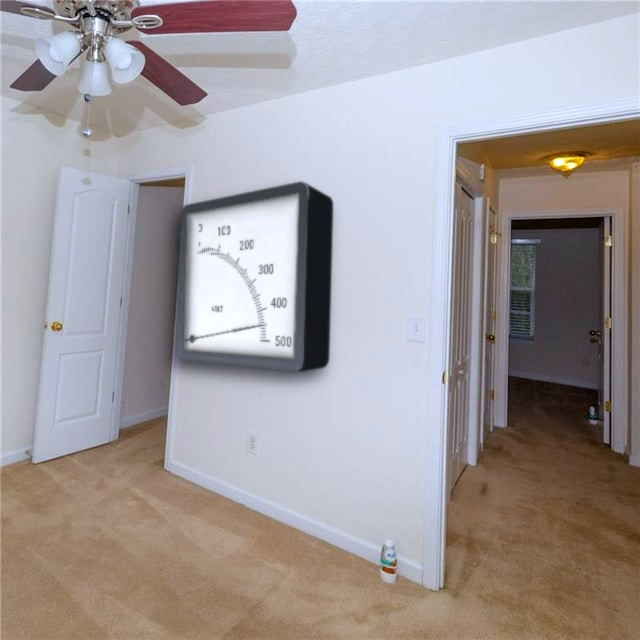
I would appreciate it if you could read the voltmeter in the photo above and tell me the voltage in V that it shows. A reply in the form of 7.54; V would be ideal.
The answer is 450; V
